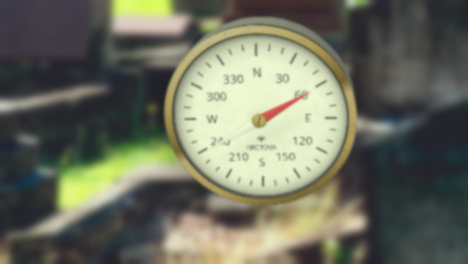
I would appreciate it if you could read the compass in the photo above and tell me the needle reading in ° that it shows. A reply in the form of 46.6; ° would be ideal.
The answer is 60; °
